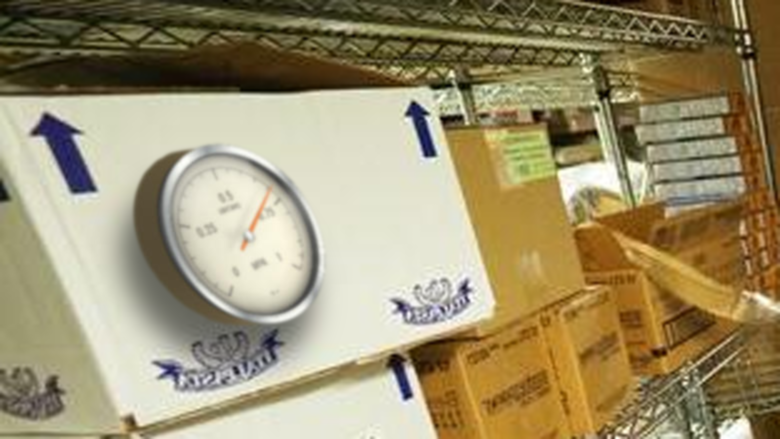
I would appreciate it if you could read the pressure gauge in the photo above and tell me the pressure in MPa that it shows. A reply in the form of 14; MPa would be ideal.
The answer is 0.7; MPa
